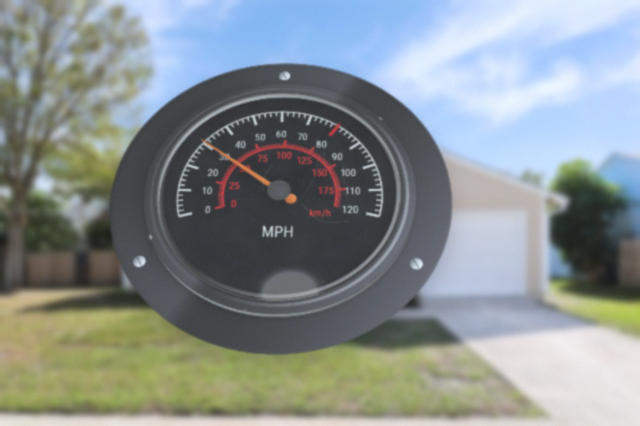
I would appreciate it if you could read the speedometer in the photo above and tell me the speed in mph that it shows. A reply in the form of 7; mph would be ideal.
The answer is 30; mph
